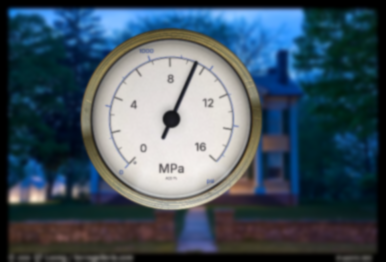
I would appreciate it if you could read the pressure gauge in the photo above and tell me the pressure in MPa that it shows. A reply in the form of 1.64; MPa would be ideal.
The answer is 9.5; MPa
